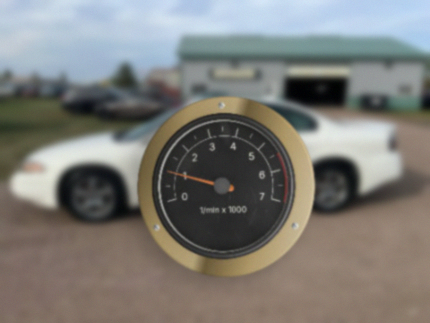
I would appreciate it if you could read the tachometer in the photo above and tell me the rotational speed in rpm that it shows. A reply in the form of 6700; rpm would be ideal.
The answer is 1000; rpm
